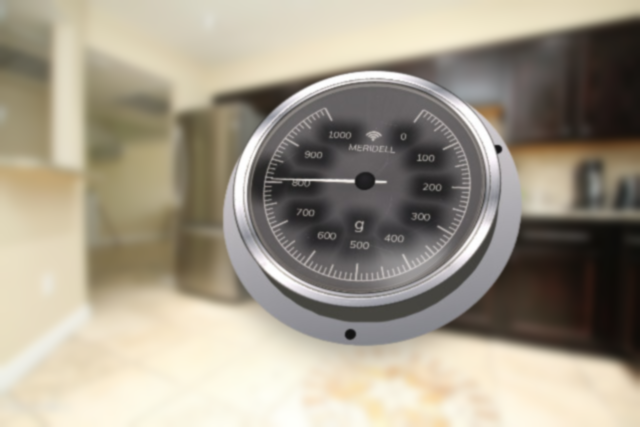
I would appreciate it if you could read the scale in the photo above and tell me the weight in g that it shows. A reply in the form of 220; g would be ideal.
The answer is 800; g
